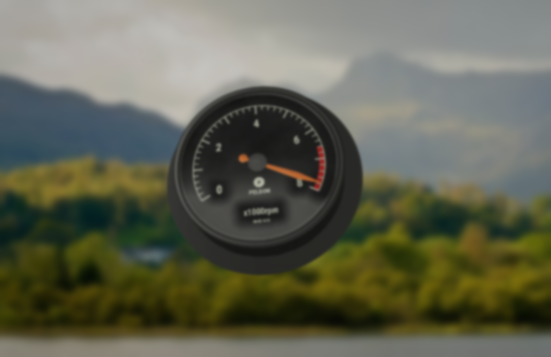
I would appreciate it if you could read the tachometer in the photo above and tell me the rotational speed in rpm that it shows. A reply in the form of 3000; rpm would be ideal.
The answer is 7800; rpm
